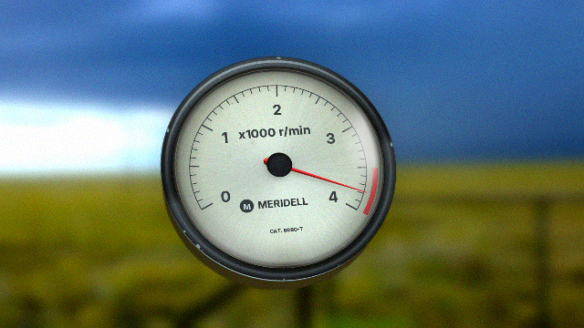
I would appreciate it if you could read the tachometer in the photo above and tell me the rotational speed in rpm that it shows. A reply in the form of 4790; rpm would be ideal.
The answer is 3800; rpm
